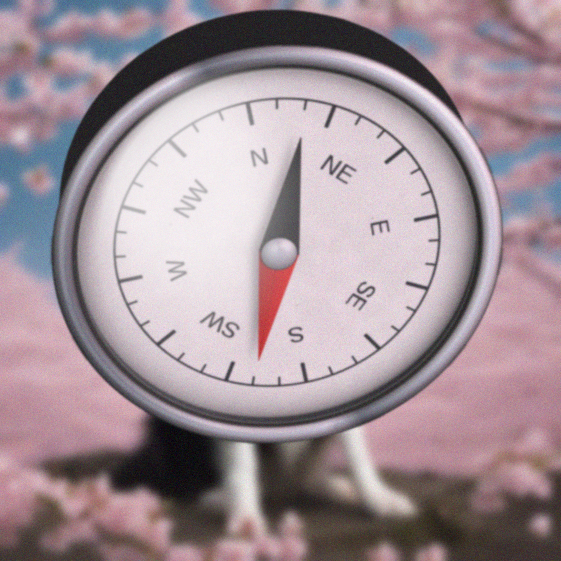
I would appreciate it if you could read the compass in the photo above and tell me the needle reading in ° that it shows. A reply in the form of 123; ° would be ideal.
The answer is 200; °
